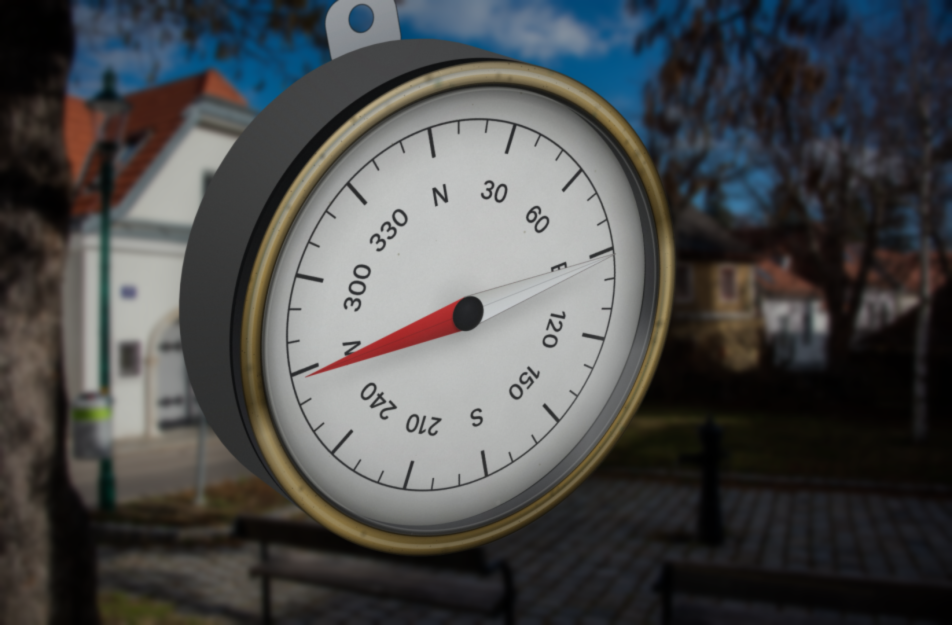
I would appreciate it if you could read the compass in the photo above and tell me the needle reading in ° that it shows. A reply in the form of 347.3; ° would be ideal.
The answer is 270; °
